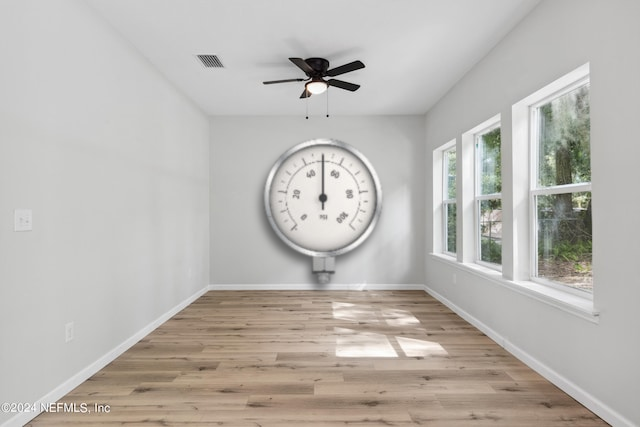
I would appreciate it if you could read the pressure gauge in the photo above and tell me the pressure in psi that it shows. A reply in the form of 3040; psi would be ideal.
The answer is 50; psi
